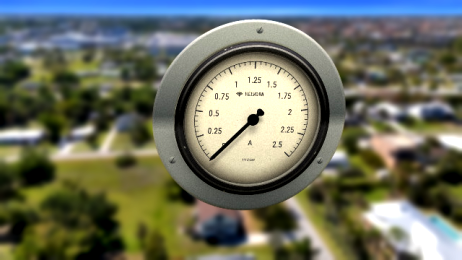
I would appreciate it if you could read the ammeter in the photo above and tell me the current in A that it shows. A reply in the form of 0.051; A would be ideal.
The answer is 0; A
